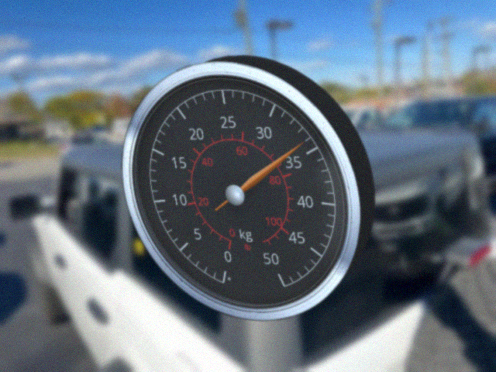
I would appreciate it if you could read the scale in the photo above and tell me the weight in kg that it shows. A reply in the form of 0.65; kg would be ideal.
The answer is 34; kg
